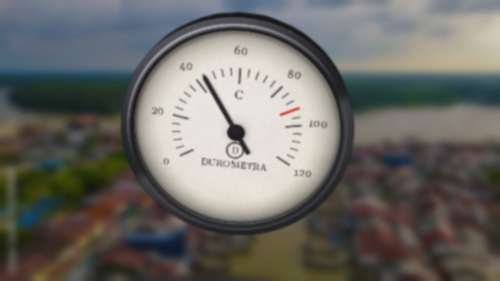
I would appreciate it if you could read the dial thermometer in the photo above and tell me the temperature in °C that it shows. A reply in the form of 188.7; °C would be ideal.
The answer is 44; °C
